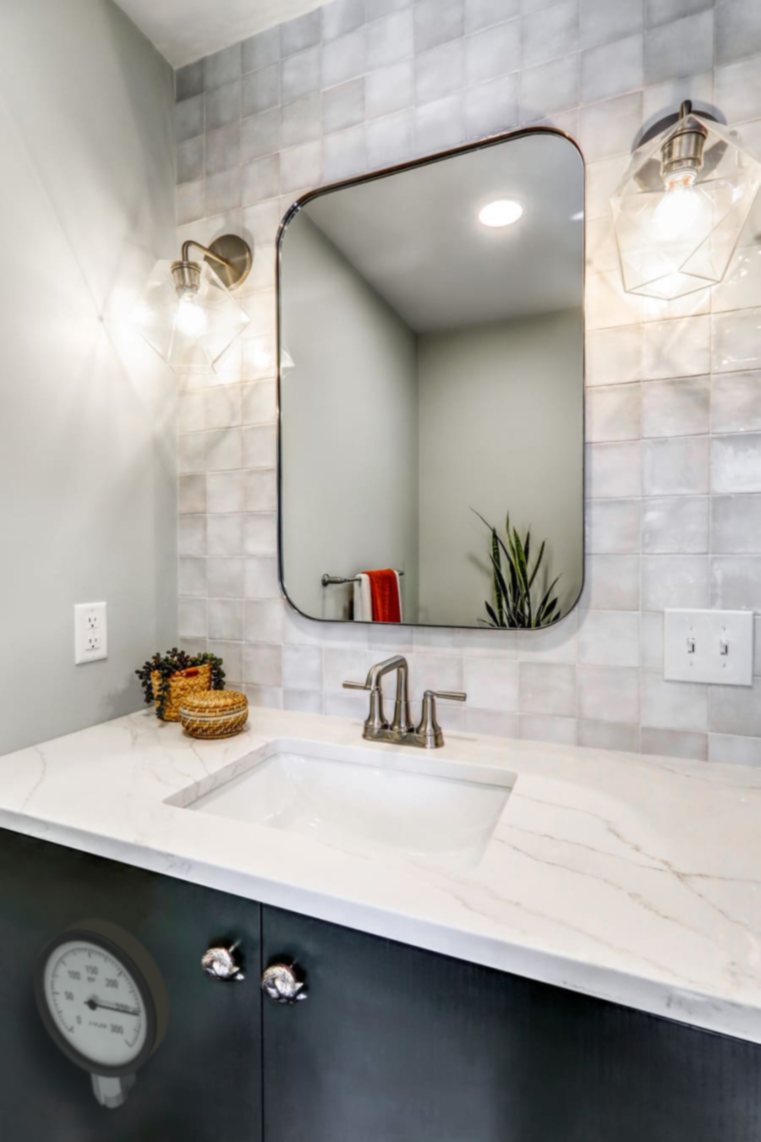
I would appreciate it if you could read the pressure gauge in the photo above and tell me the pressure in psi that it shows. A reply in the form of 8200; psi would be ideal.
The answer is 250; psi
